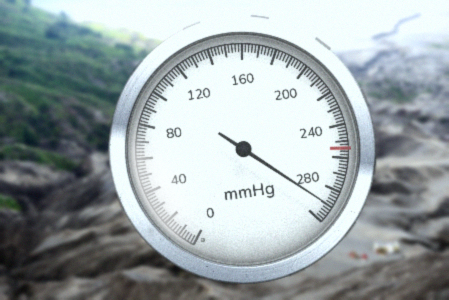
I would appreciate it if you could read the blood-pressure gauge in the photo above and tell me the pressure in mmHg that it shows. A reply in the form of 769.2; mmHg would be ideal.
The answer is 290; mmHg
